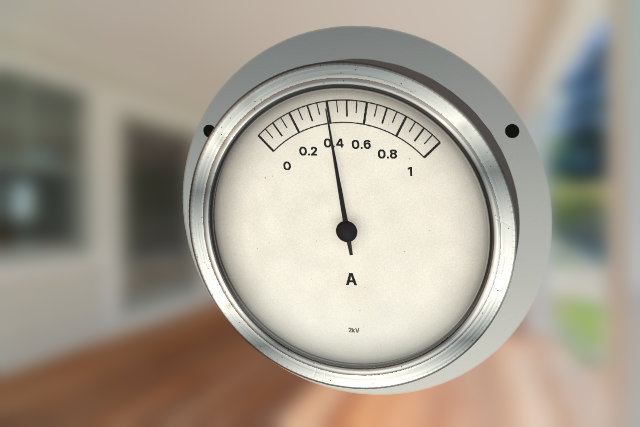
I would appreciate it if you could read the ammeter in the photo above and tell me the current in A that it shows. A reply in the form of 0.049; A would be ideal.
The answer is 0.4; A
